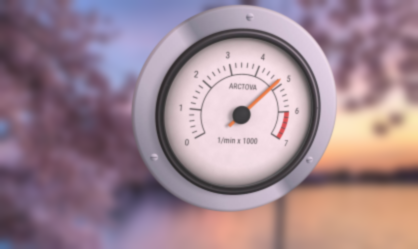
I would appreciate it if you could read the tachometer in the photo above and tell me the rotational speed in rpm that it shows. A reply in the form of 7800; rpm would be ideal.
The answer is 4800; rpm
